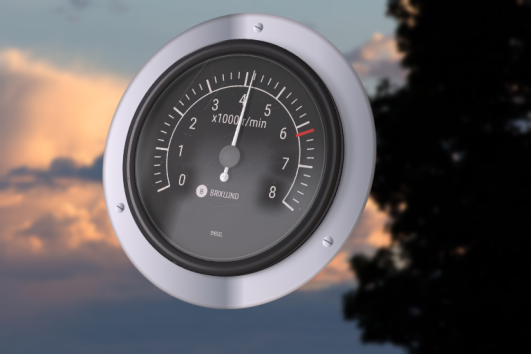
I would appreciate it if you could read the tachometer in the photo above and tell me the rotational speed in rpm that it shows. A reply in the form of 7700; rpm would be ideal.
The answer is 4200; rpm
